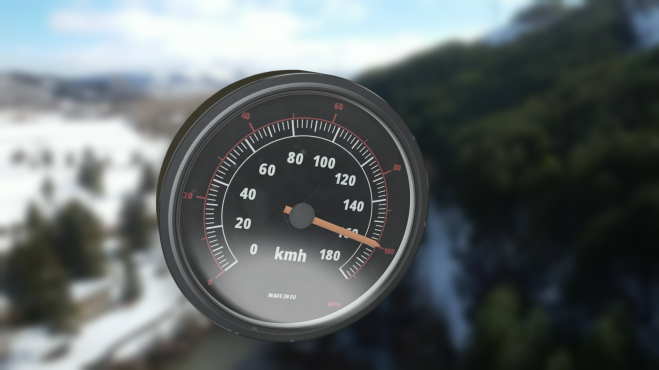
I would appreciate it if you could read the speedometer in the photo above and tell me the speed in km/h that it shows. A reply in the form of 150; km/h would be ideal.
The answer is 160; km/h
